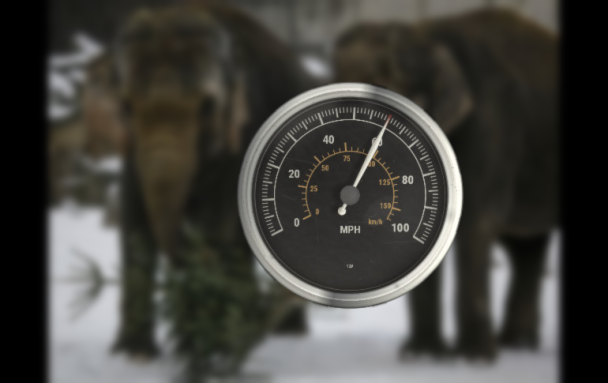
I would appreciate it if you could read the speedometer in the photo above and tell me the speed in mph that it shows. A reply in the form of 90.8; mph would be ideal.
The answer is 60; mph
